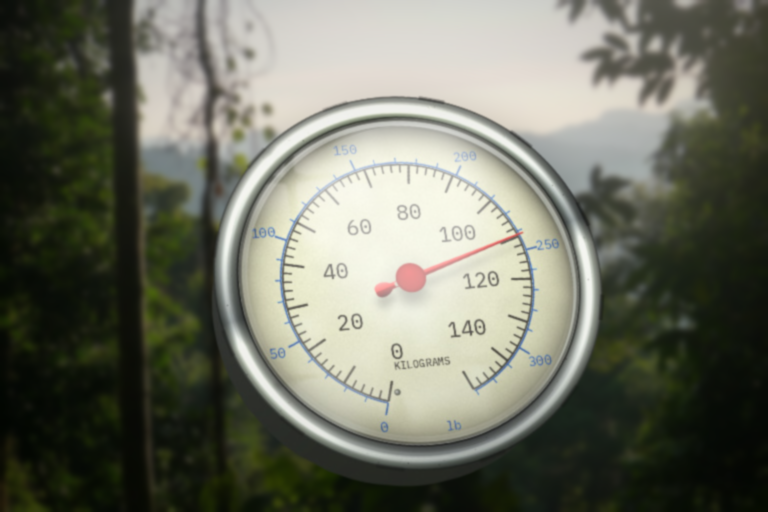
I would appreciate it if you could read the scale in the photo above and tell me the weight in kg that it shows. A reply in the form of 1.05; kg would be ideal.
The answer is 110; kg
